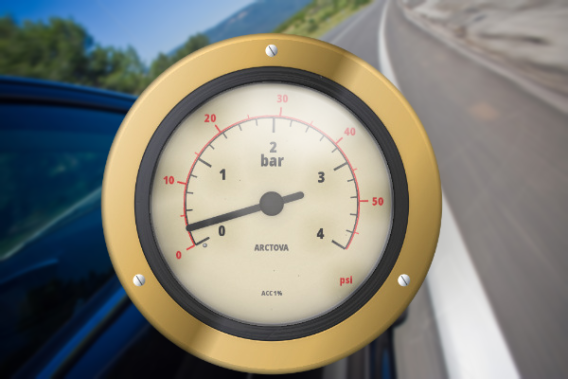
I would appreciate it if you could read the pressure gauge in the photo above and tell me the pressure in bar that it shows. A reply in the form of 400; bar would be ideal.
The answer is 0.2; bar
